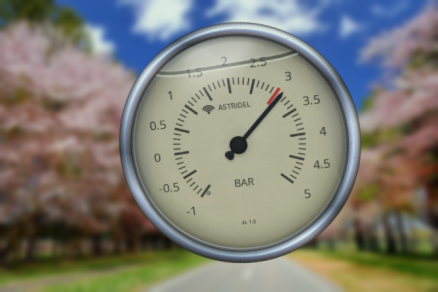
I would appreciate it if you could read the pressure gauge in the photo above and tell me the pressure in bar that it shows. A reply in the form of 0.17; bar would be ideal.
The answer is 3.1; bar
